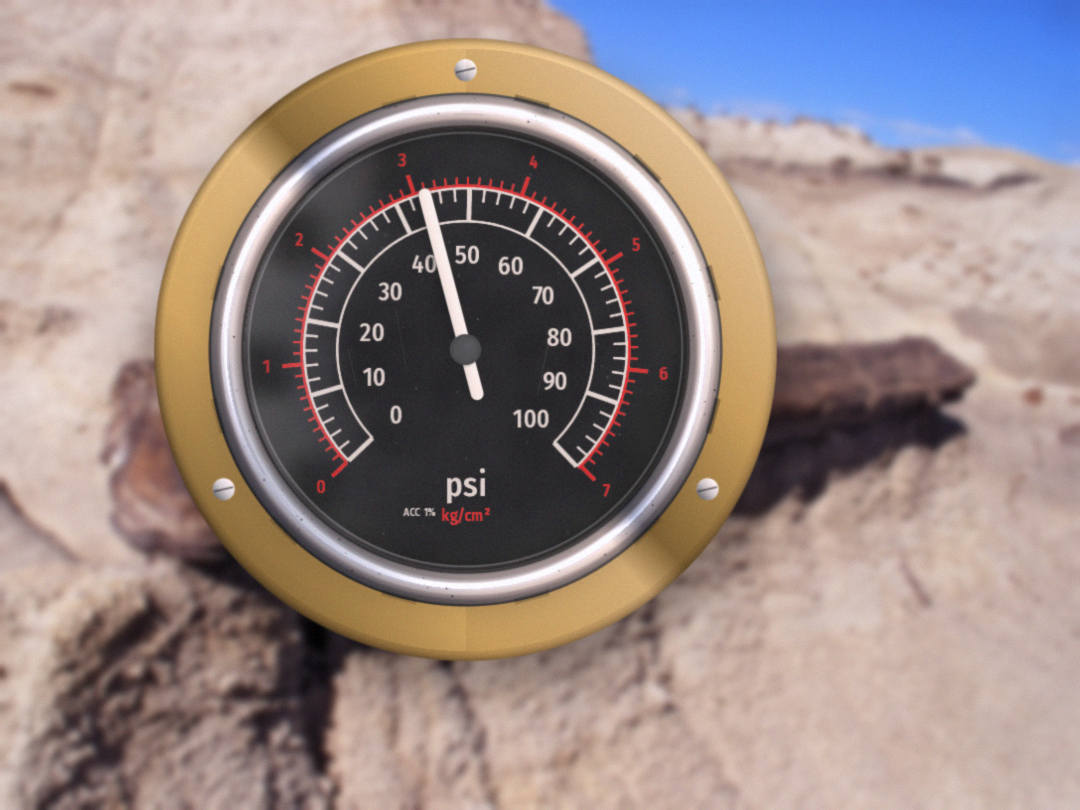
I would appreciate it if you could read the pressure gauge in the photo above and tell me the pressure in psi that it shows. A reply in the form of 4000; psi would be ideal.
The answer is 44; psi
